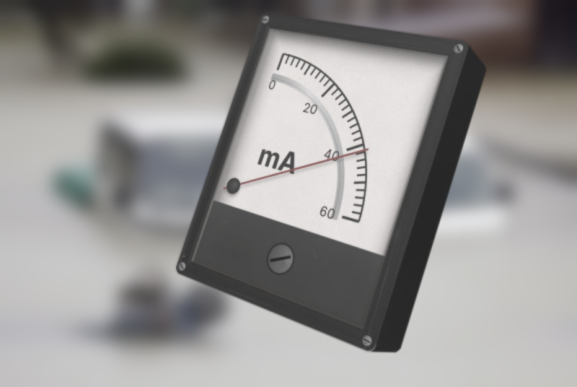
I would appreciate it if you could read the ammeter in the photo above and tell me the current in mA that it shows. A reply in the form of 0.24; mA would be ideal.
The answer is 42; mA
